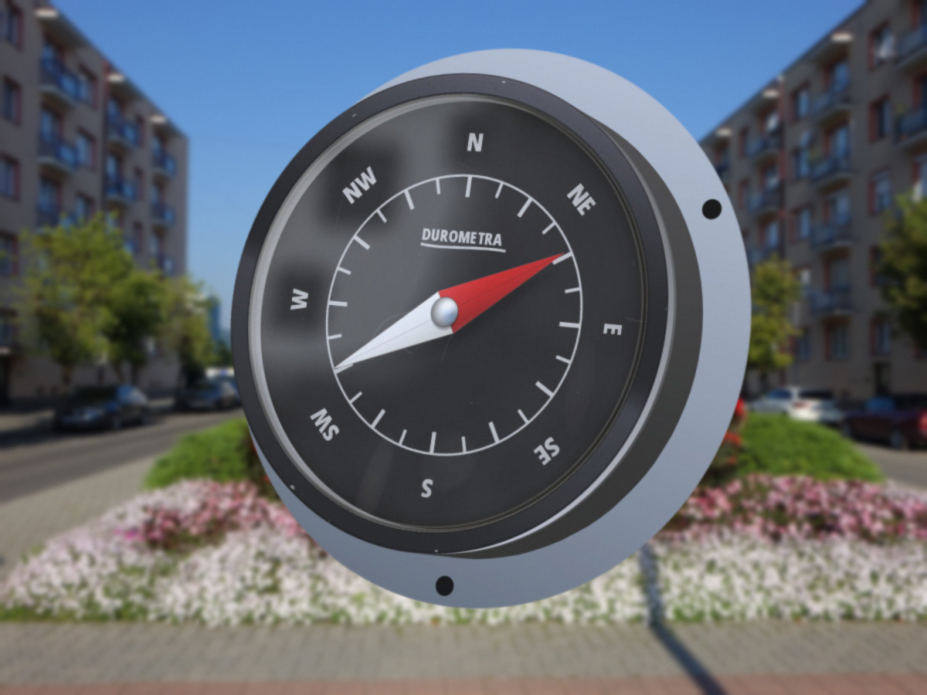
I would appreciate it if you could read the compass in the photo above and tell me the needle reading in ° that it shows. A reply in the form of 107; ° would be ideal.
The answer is 60; °
